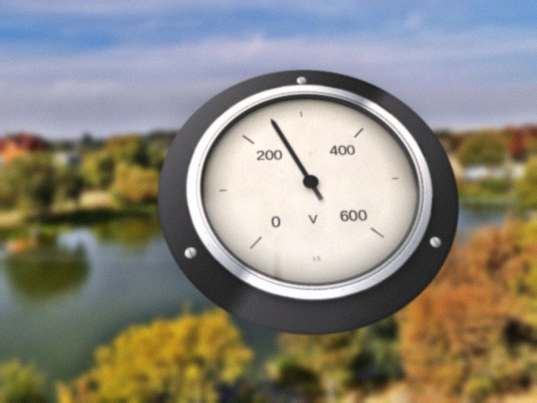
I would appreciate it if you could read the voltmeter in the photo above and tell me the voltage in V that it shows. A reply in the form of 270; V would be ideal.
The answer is 250; V
